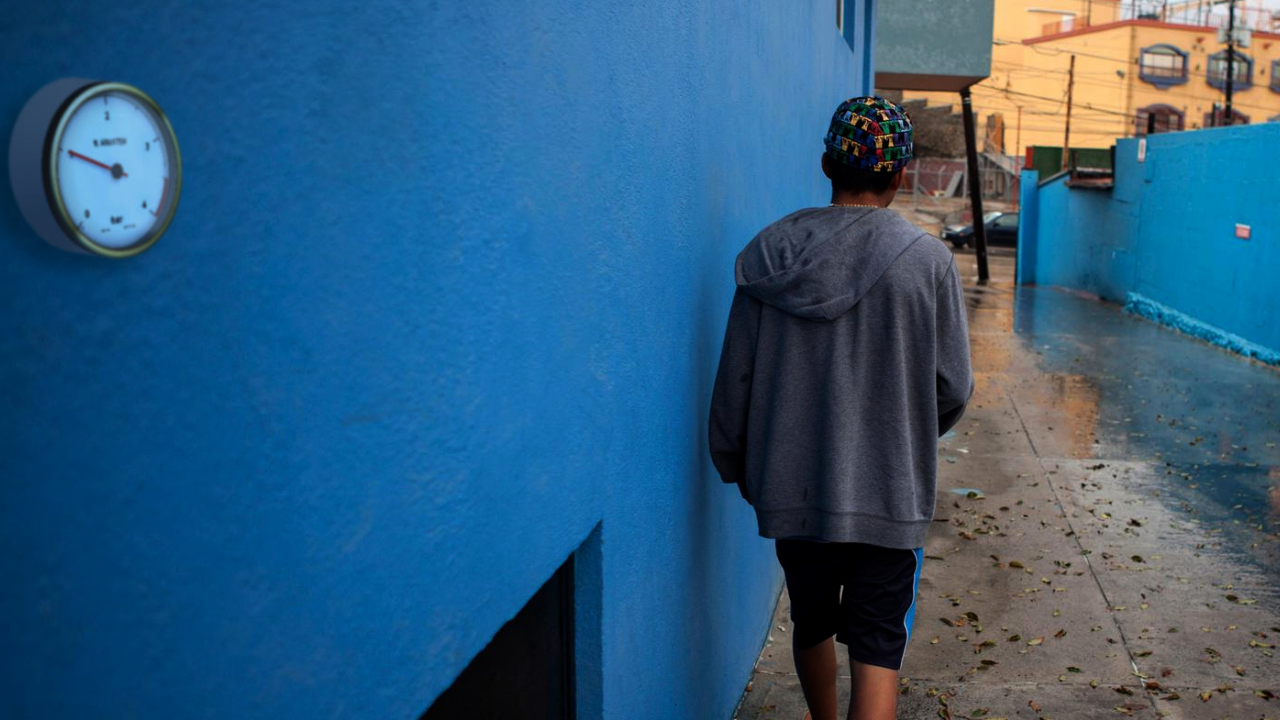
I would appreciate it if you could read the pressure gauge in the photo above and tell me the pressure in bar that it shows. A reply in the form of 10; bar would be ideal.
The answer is 1; bar
